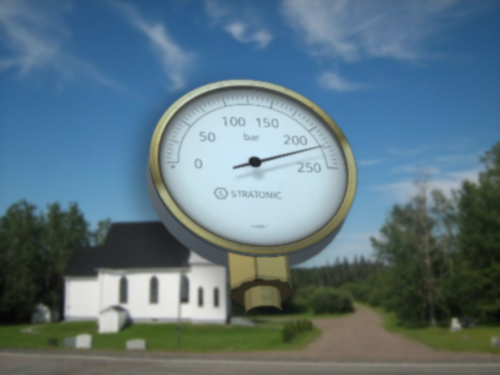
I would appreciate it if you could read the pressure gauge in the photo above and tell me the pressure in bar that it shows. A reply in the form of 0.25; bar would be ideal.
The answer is 225; bar
